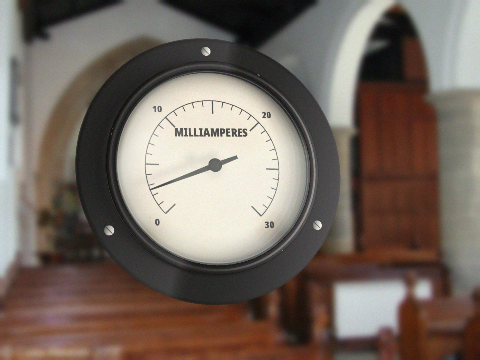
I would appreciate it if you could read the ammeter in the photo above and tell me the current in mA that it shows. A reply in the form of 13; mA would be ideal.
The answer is 2.5; mA
